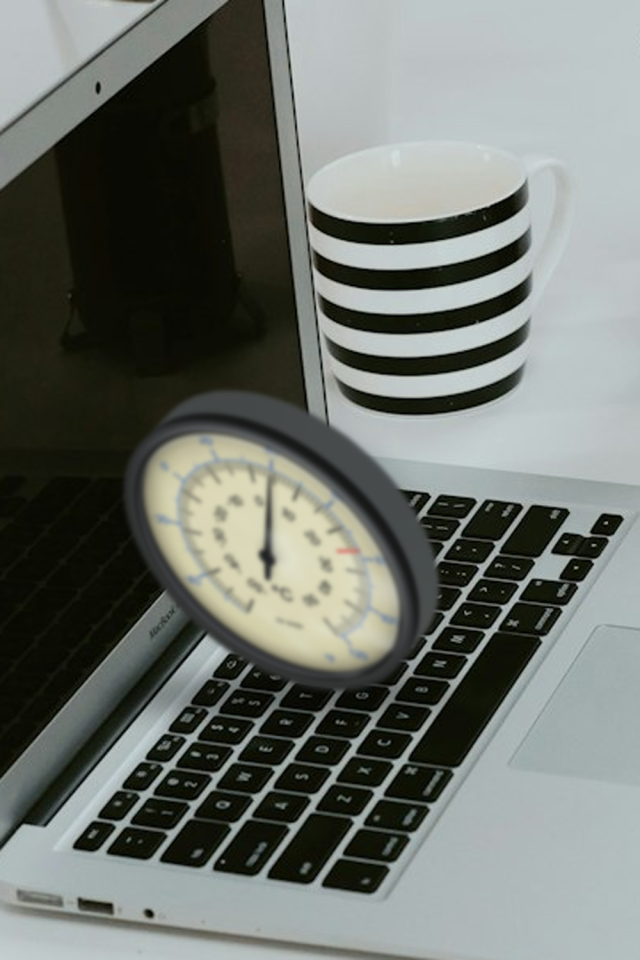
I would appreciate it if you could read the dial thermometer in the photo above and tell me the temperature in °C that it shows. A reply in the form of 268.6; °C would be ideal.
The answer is 5; °C
